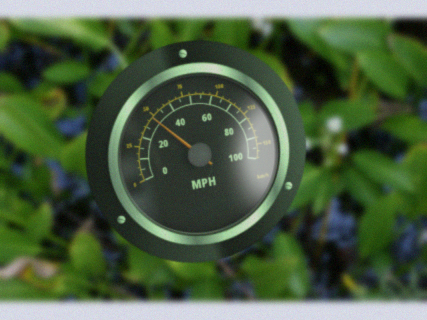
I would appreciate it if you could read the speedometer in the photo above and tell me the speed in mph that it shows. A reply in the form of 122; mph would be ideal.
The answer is 30; mph
